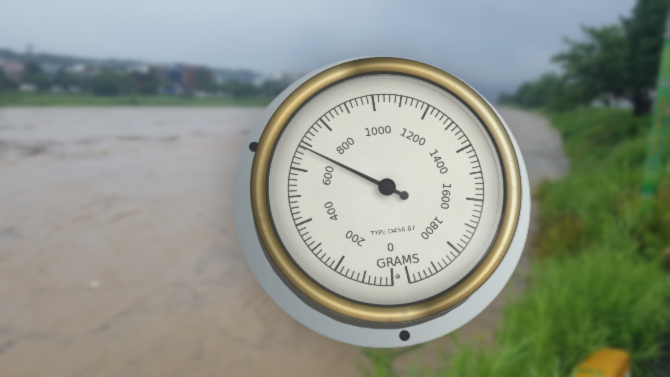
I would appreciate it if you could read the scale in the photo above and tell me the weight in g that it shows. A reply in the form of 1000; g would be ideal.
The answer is 680; g
